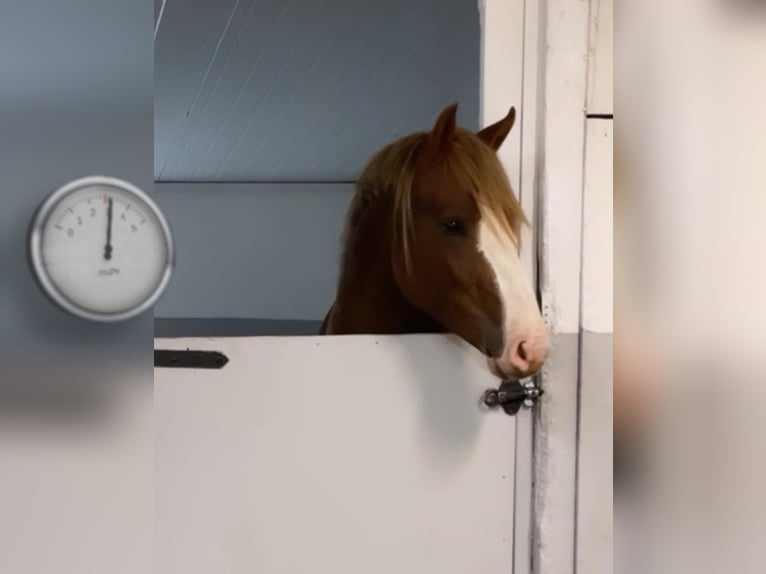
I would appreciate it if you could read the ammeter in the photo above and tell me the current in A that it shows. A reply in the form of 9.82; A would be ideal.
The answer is 3; A
